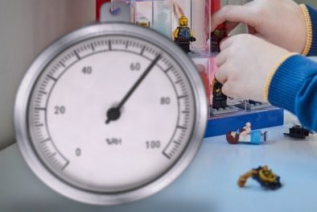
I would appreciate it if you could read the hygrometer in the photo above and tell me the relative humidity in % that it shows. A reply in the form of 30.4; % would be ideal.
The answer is 65; %
